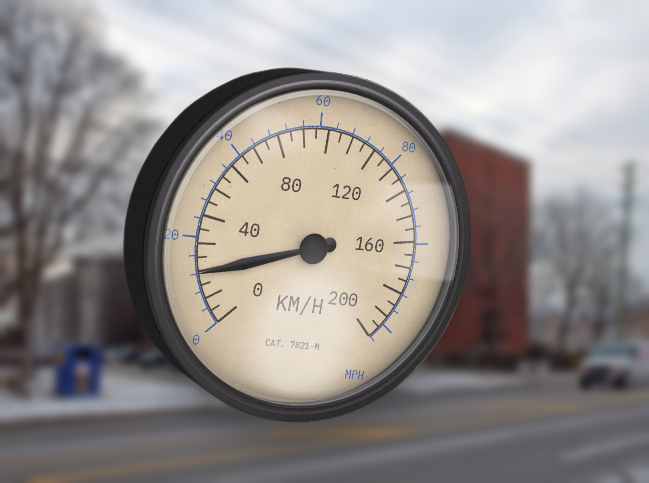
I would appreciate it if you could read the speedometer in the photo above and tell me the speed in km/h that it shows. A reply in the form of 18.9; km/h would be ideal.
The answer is 20; km/h
